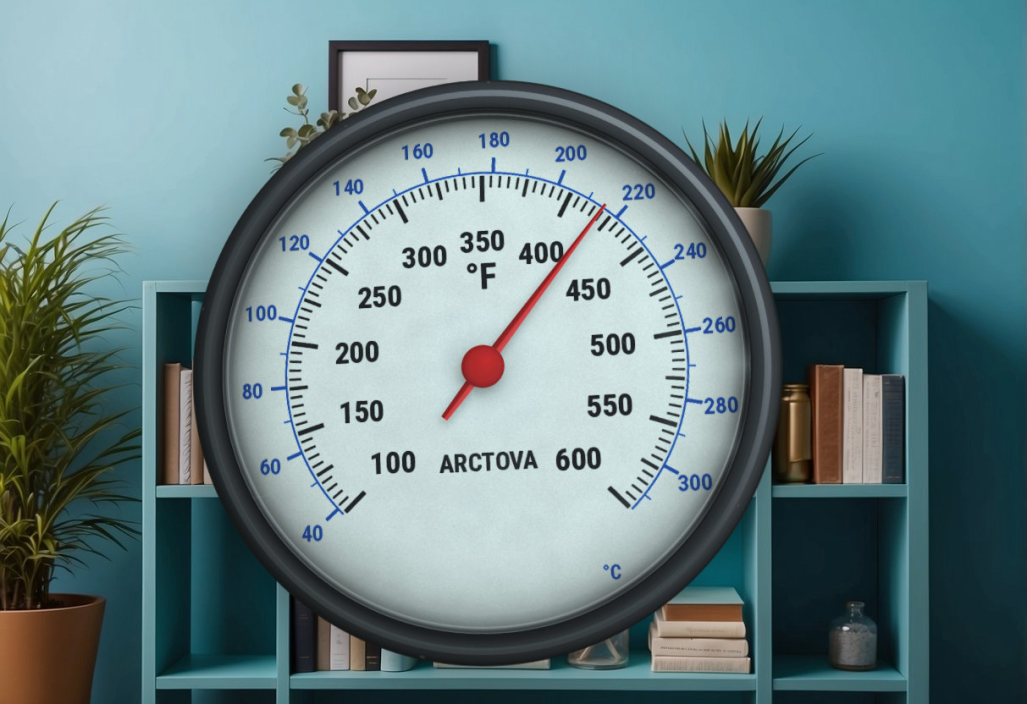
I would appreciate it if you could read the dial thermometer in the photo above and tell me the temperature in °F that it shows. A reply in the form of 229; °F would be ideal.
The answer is 420; °F
